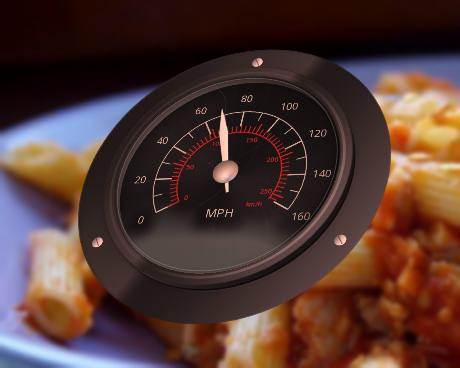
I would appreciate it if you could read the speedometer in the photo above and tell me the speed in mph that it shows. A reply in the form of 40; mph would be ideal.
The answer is 70; mph
